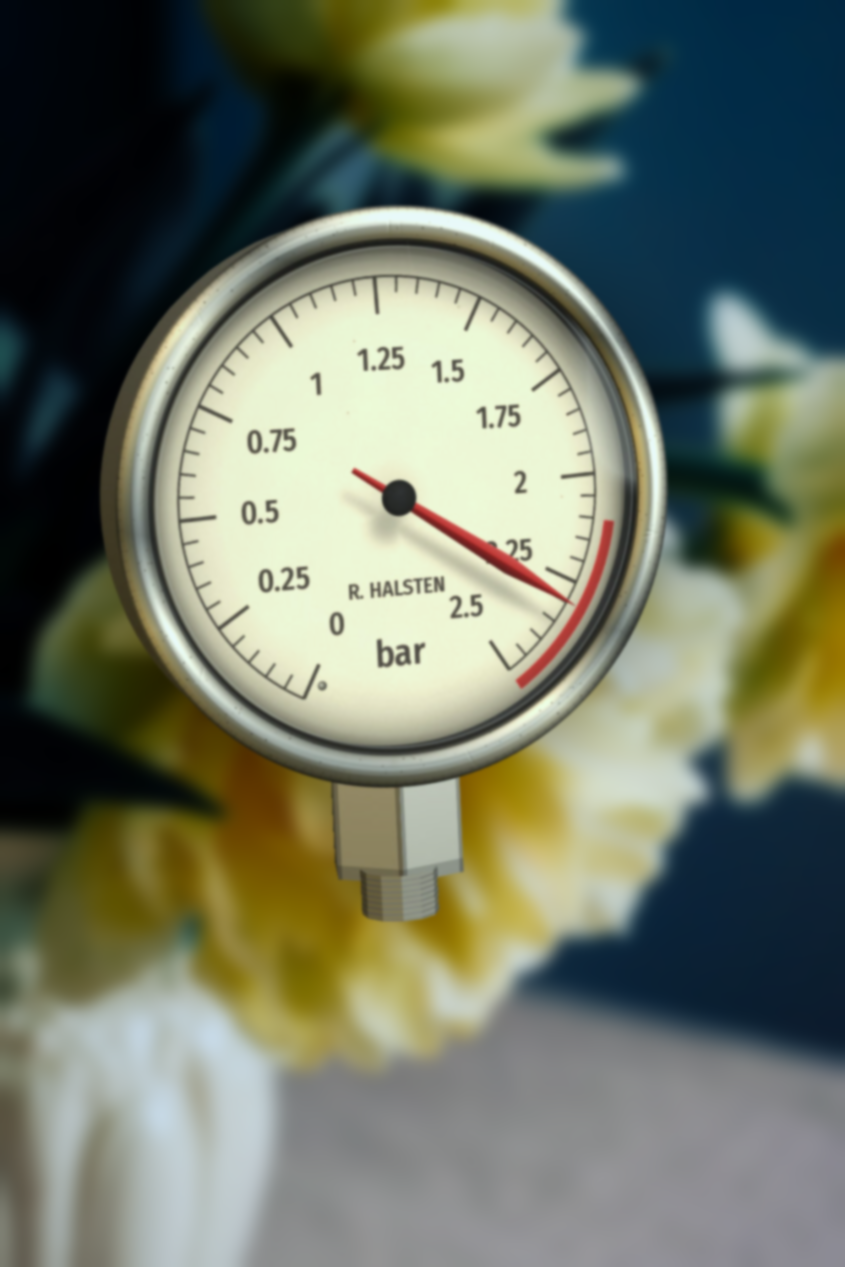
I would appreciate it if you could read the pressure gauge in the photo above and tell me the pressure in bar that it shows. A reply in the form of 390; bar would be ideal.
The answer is 2.3; bar
